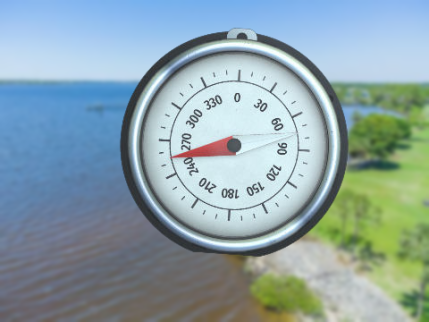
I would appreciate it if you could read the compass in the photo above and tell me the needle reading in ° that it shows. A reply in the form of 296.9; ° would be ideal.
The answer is 255; °
